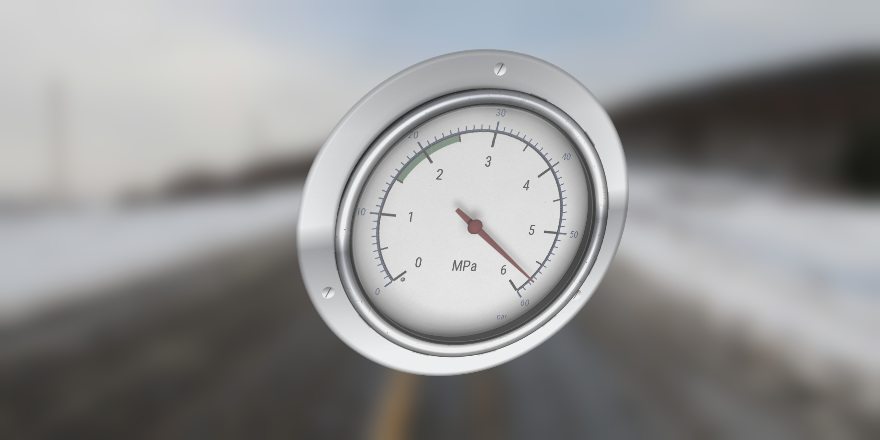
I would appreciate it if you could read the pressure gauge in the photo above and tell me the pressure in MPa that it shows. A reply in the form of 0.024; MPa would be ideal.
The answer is 5.75; MPa
